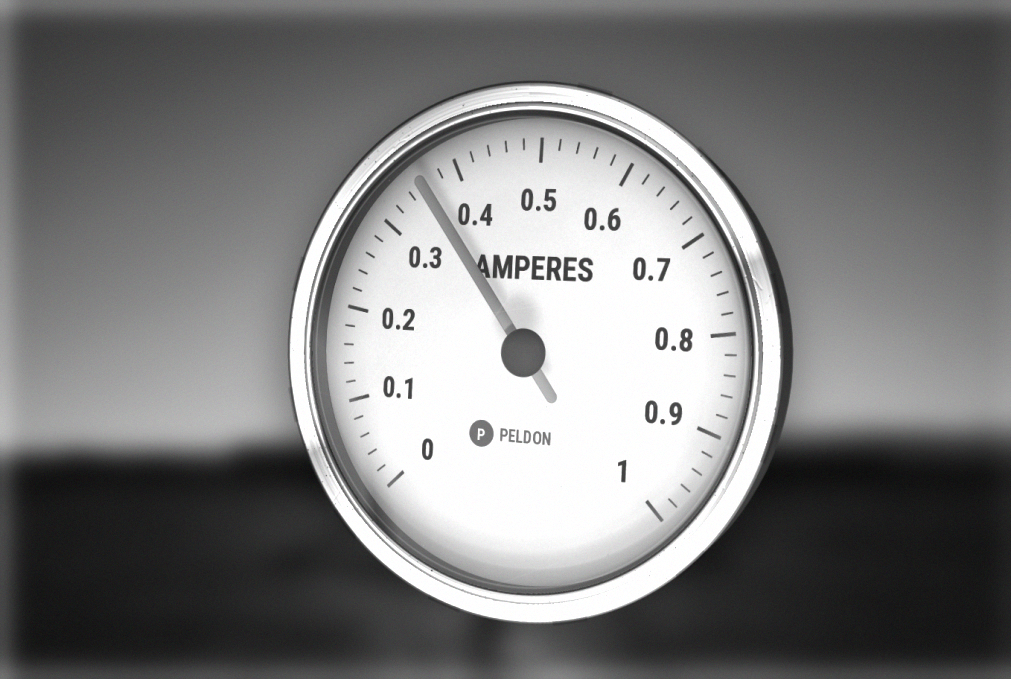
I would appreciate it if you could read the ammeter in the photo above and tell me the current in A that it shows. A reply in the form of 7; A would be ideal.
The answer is 0.36; A
